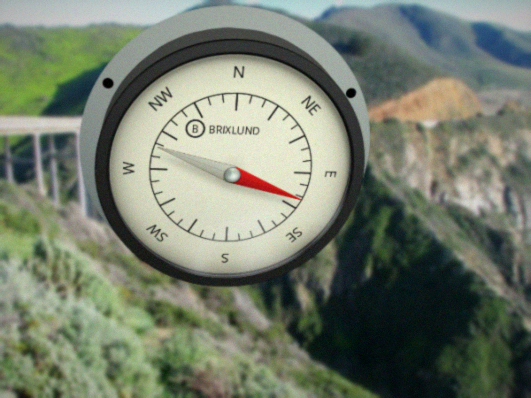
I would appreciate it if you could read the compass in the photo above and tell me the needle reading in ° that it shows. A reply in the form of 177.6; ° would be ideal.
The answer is 110; °
